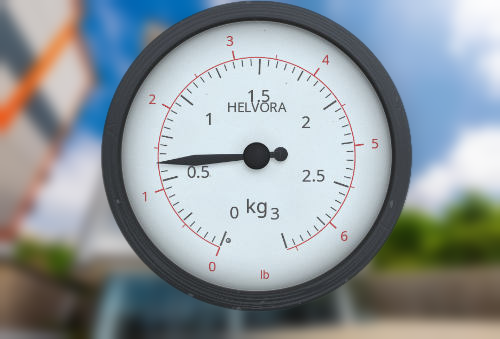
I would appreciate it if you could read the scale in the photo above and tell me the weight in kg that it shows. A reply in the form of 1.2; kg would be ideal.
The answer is 0.6; kg
